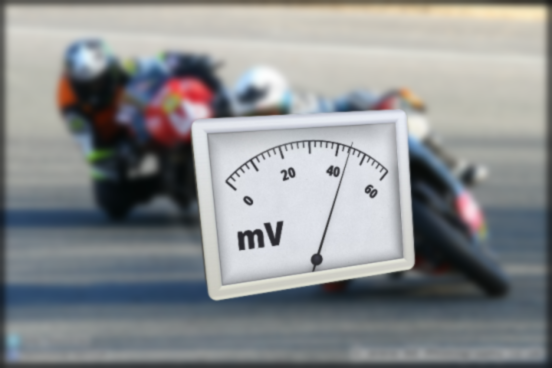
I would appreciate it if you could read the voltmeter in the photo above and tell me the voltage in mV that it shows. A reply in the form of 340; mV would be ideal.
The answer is 44; mV
